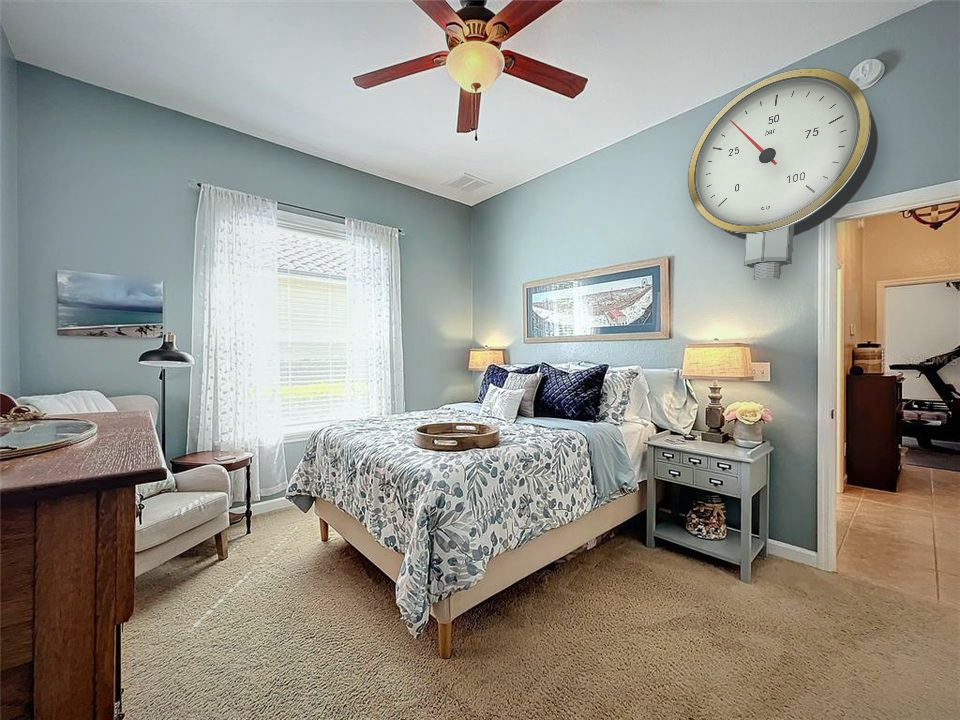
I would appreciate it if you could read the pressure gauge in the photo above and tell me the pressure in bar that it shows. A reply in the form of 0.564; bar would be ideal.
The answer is 35; bar
